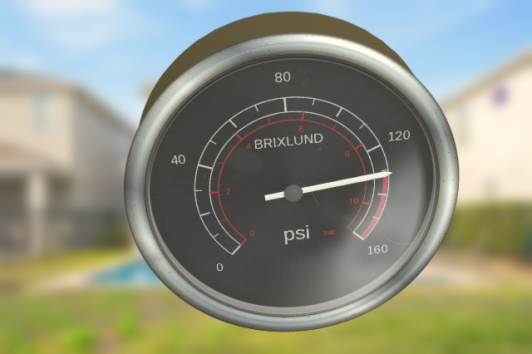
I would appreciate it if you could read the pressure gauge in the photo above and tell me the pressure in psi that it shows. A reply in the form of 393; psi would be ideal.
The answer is 130; psi
